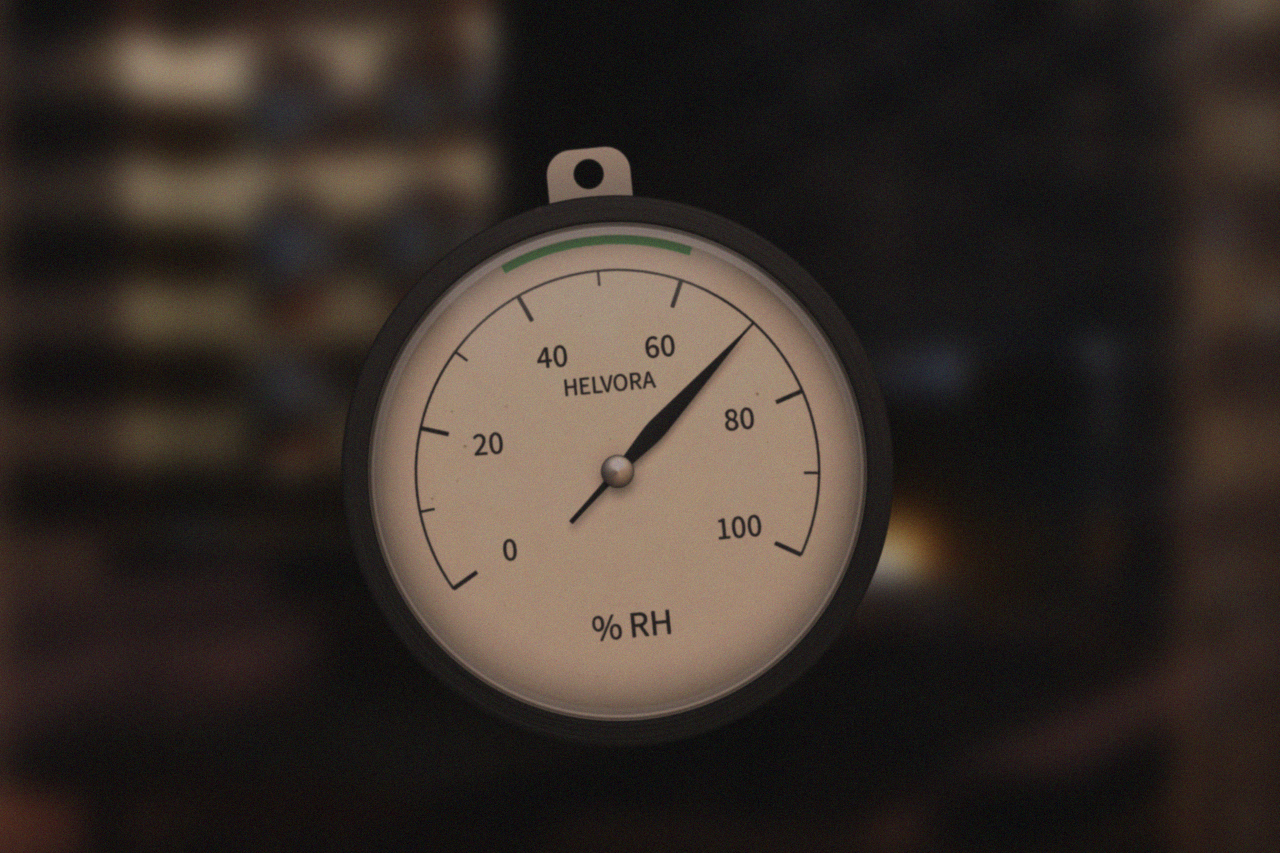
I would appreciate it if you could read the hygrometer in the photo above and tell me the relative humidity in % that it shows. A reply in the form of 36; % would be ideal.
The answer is 70; %
